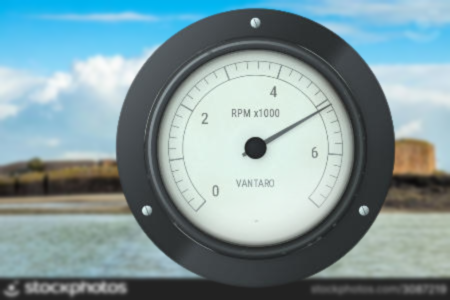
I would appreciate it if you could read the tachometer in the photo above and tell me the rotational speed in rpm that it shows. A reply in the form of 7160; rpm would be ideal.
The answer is 5100; rpm
